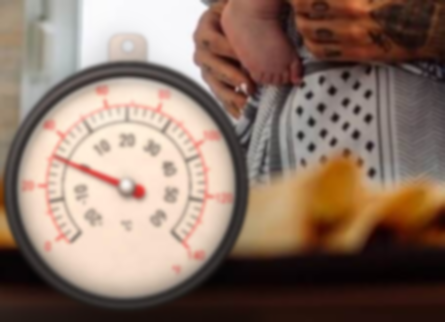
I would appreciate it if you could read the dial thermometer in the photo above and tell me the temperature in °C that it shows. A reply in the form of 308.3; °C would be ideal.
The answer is 0; °C
